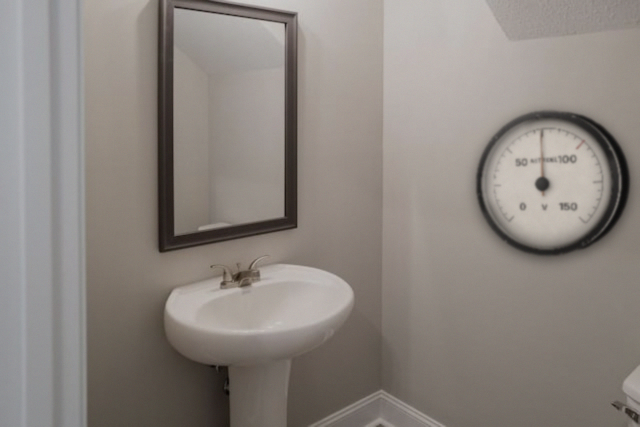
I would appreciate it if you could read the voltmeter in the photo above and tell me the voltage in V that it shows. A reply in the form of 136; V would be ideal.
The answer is 75; V
